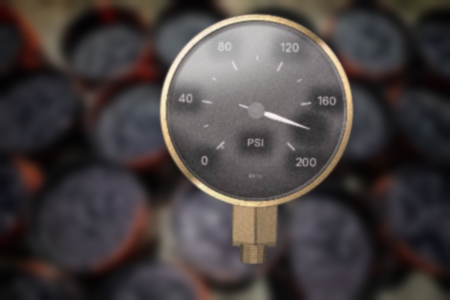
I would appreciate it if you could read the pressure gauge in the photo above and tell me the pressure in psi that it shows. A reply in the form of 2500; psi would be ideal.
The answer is 180; psi
